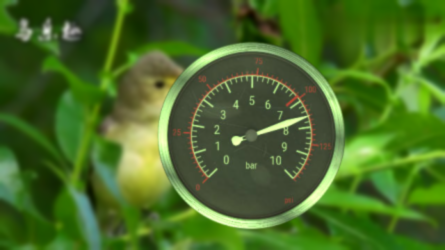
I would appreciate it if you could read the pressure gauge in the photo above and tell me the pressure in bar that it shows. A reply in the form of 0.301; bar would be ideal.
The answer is 7.6; bar
